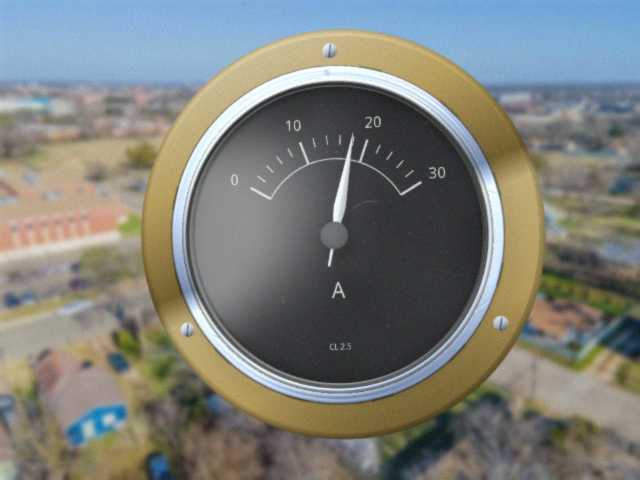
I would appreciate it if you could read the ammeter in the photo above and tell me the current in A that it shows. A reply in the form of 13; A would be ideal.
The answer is 18; A
